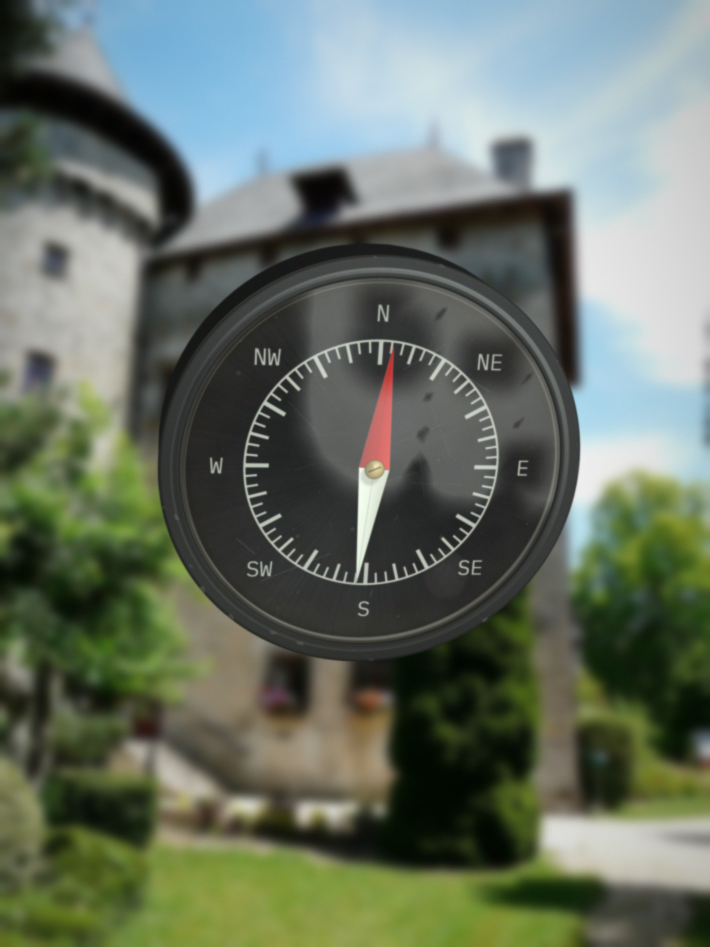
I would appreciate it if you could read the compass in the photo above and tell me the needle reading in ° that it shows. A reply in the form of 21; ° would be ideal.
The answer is 5; °
